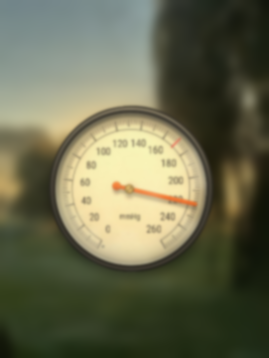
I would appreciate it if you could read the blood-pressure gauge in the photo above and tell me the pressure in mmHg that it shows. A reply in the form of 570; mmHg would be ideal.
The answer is 220; mmHg
